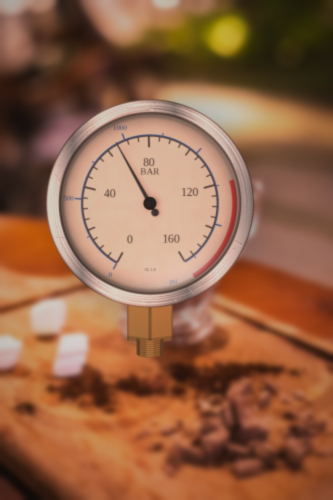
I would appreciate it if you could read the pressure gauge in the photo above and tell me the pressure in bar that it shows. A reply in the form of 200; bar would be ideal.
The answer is 65; bar
